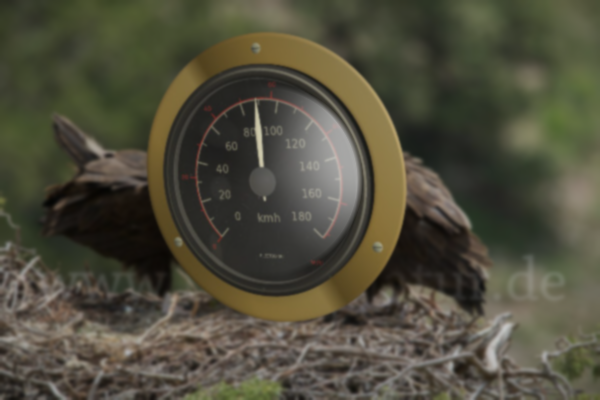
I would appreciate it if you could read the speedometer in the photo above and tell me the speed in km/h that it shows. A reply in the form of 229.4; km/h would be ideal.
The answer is 90; km/h
